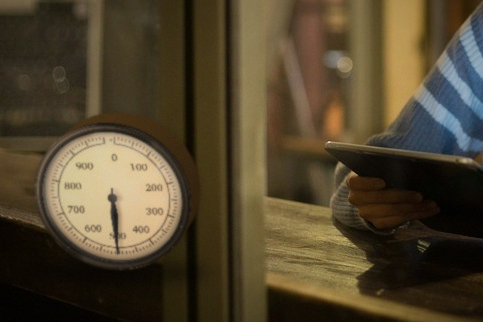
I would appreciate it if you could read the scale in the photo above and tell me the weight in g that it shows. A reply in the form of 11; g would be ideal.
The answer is 500; g
